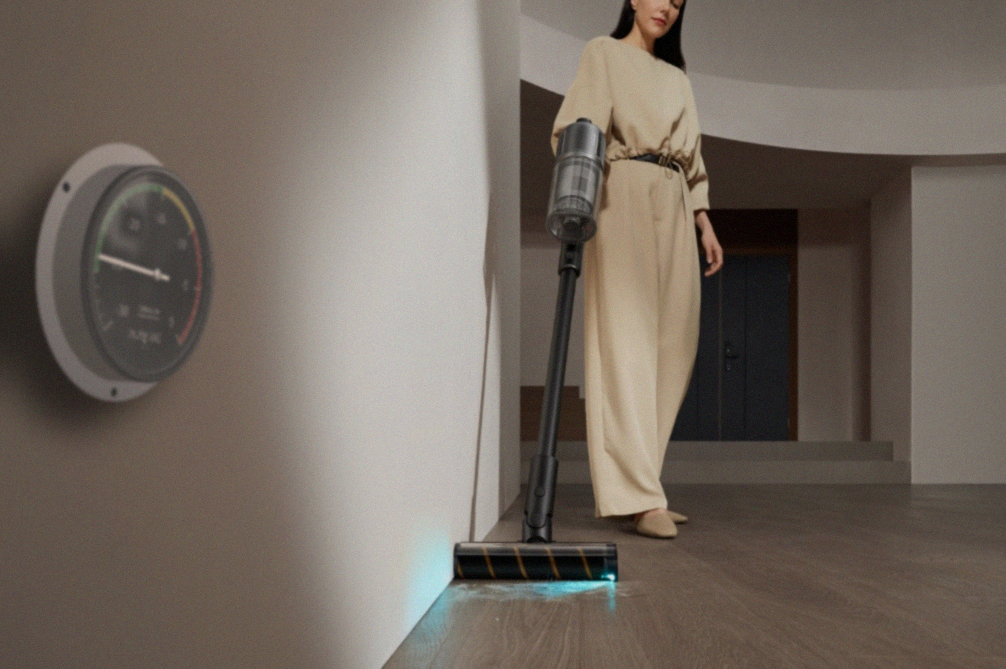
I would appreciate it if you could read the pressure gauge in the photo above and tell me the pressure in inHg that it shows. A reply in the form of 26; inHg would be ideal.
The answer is -25; inHg
